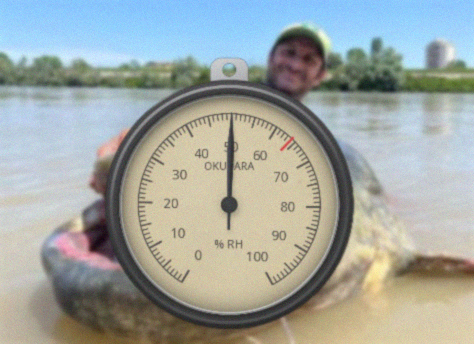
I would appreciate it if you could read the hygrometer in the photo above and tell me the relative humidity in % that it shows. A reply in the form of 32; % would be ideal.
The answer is 50; %
